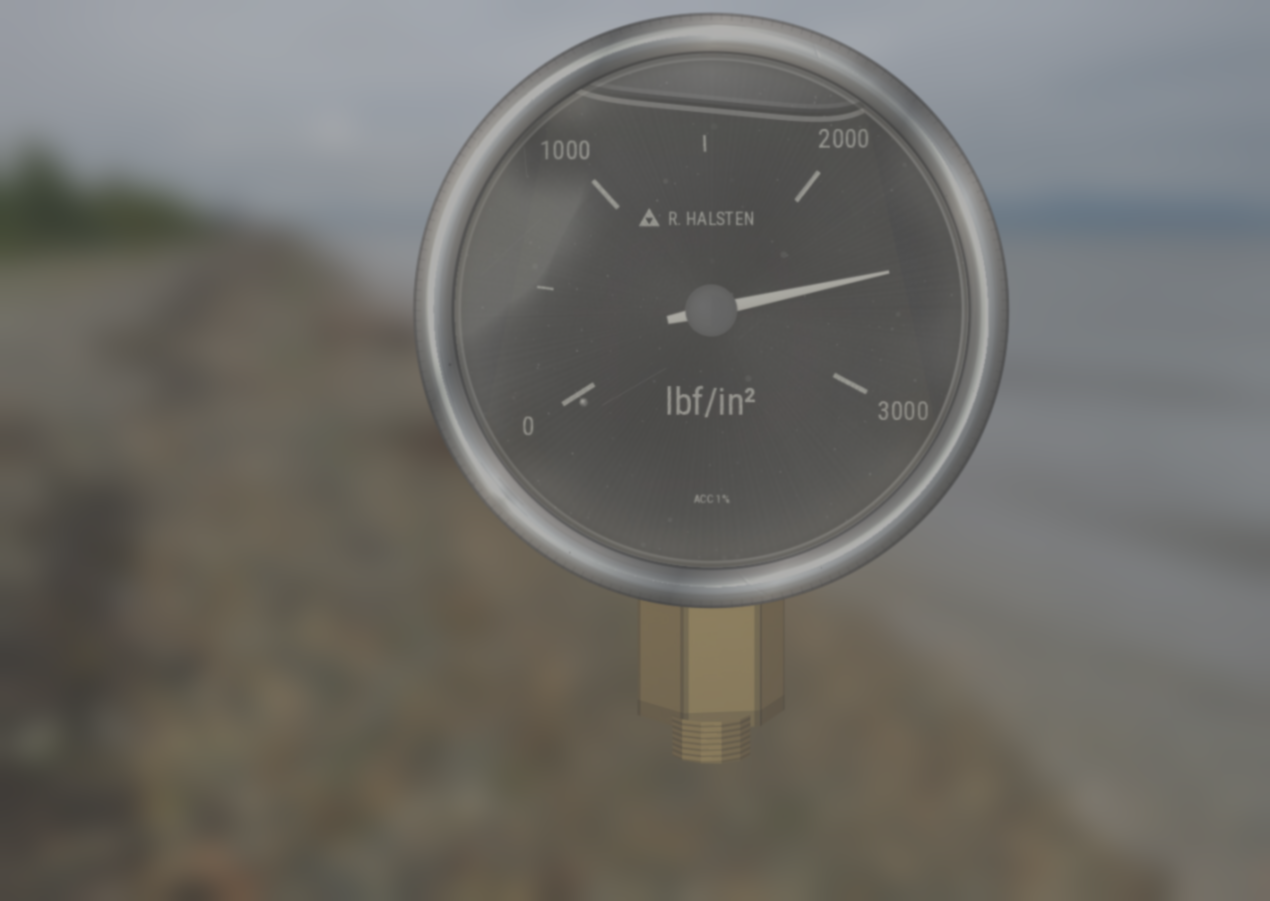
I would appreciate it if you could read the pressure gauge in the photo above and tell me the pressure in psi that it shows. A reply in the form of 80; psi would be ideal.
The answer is 2500; psi
